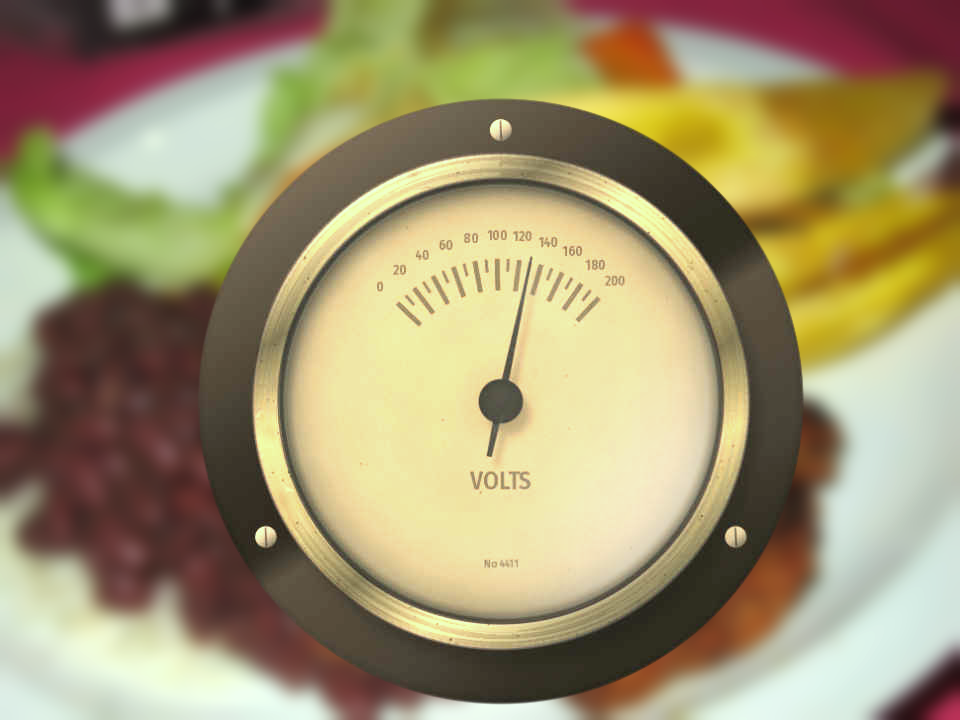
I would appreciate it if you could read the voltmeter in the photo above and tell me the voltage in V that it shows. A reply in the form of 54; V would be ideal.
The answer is 130; V
